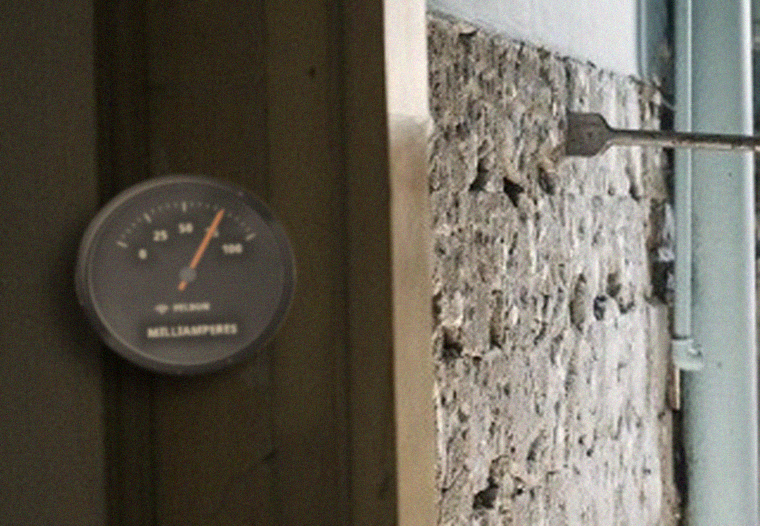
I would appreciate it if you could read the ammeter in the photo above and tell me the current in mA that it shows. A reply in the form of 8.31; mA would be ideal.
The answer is 75; mA
